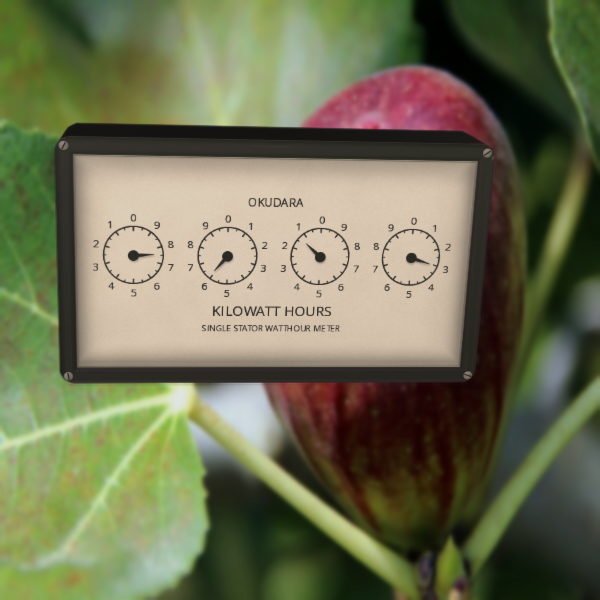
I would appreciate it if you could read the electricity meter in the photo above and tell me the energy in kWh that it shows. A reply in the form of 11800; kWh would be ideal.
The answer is 7613; kWh
